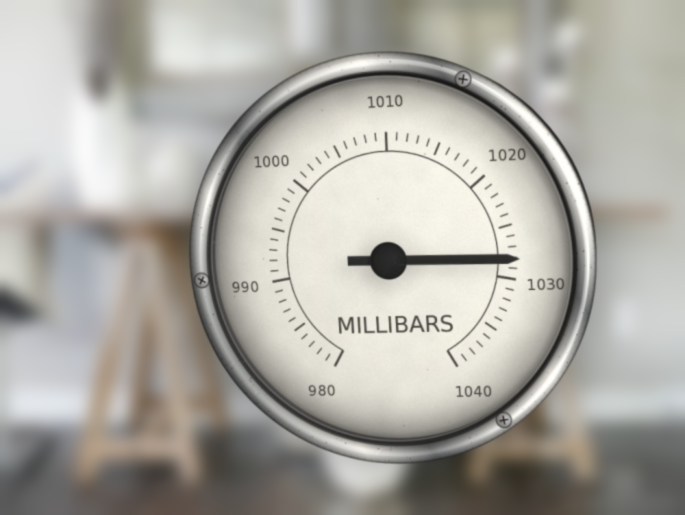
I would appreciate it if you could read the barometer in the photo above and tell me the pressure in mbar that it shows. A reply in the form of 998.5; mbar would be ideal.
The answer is 1028; mbar
